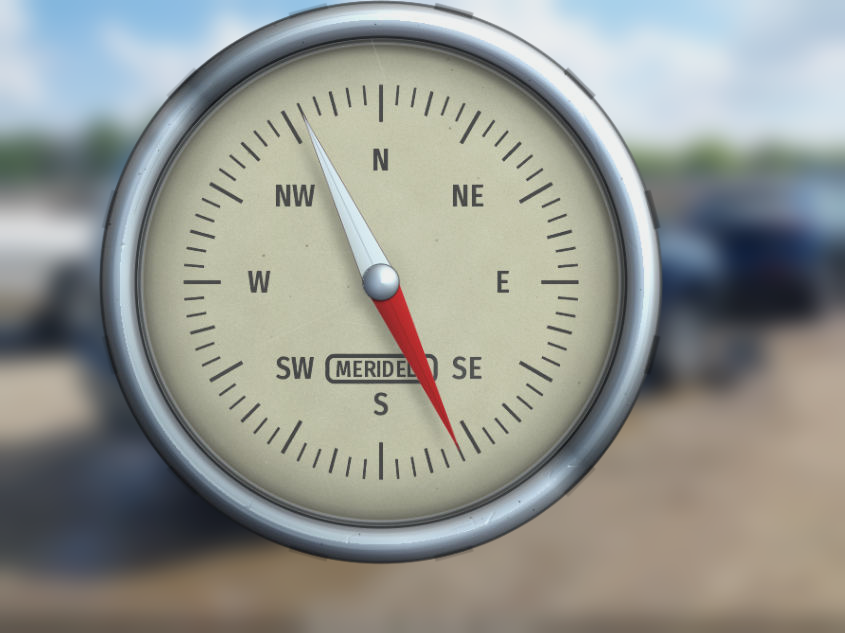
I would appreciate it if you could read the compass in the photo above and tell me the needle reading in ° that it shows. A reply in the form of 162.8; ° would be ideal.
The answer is 155; °
